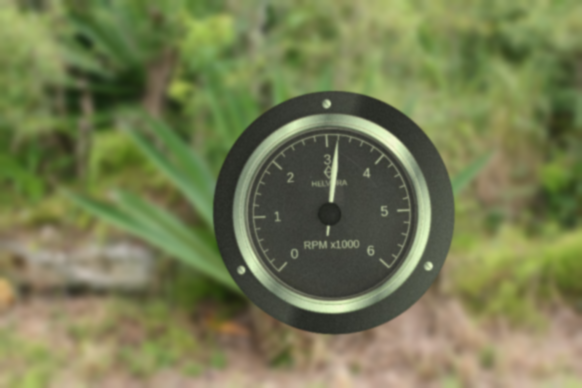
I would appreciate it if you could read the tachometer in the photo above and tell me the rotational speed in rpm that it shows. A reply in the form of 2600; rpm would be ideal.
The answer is 3200; rpm
